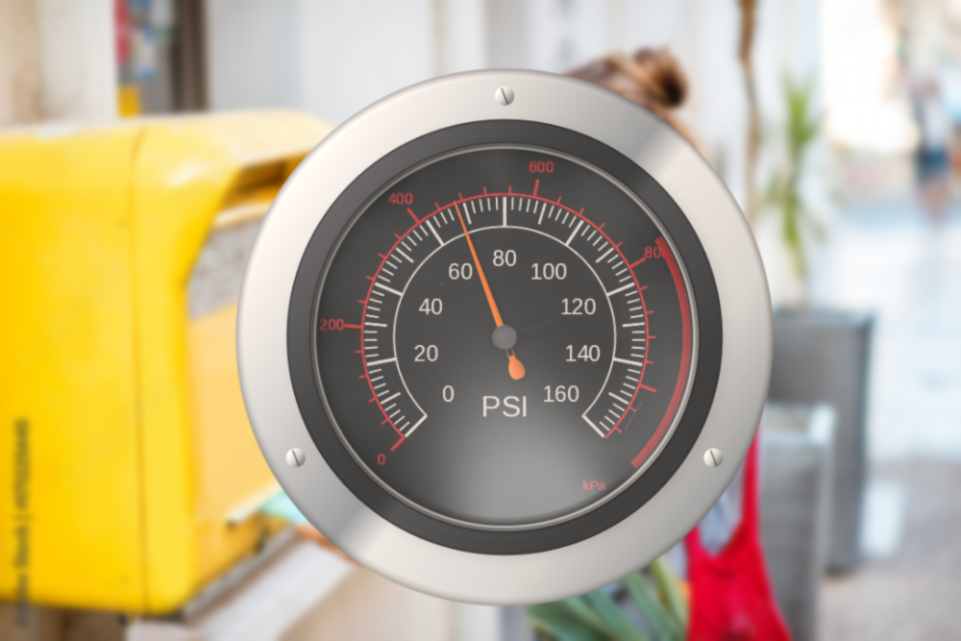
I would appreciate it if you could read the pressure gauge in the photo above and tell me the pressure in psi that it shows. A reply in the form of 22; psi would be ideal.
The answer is 68; psi
